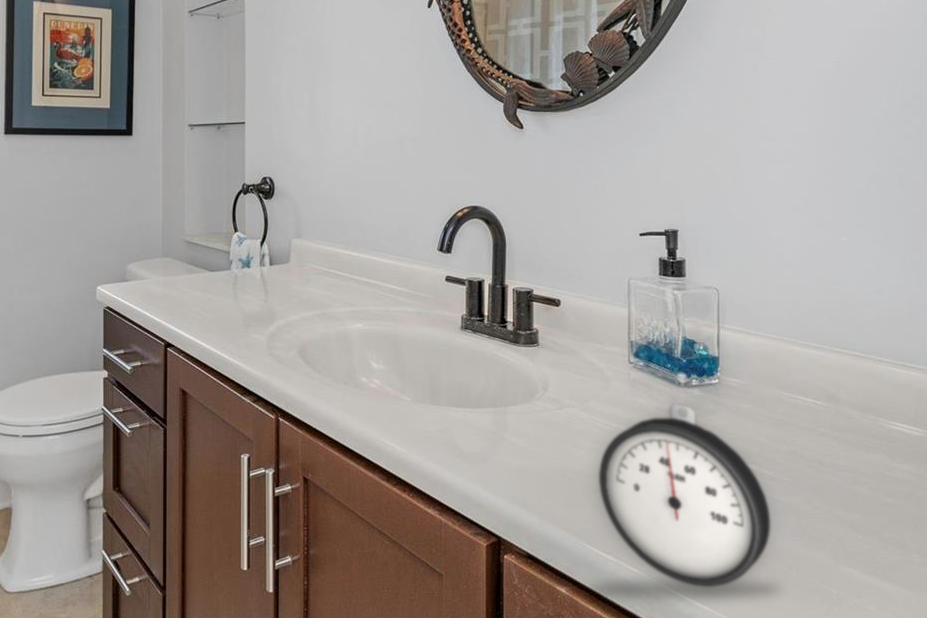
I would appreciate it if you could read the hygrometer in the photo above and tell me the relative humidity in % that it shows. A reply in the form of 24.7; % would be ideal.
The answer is 45; %
